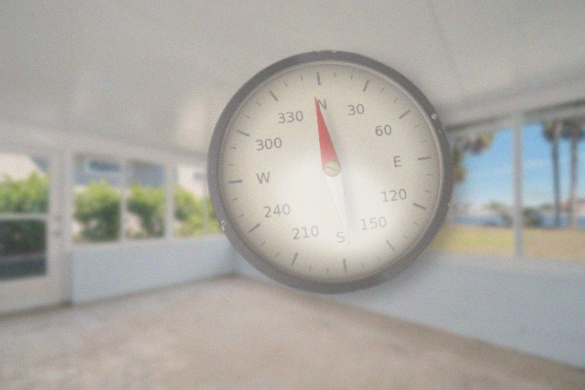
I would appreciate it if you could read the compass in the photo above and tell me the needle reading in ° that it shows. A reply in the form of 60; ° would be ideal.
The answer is 355; °
